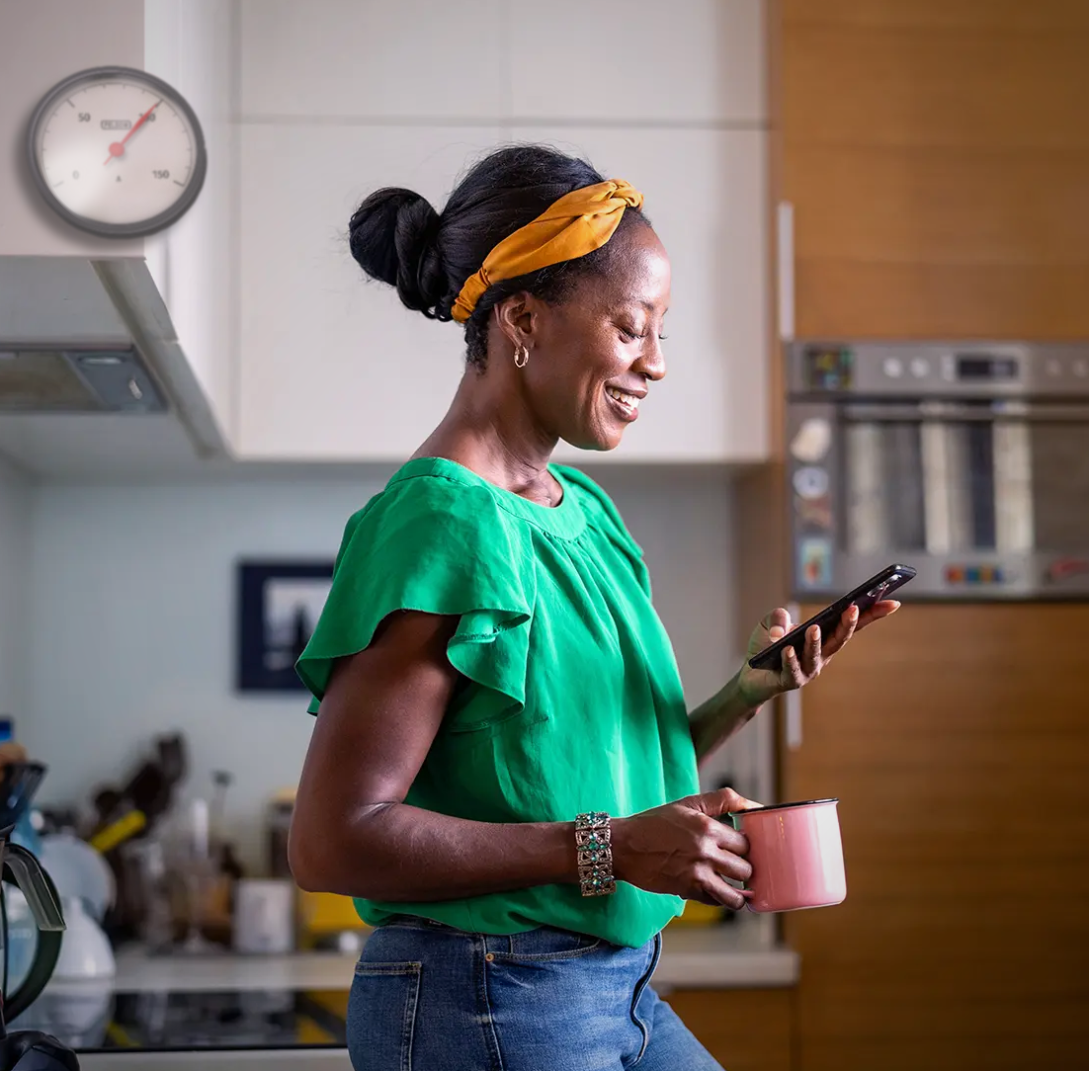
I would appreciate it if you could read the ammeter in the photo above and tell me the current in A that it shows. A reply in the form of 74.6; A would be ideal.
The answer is 100; A
